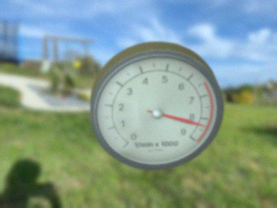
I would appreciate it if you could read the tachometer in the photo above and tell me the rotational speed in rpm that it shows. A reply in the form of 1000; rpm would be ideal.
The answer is 8250; rpm
